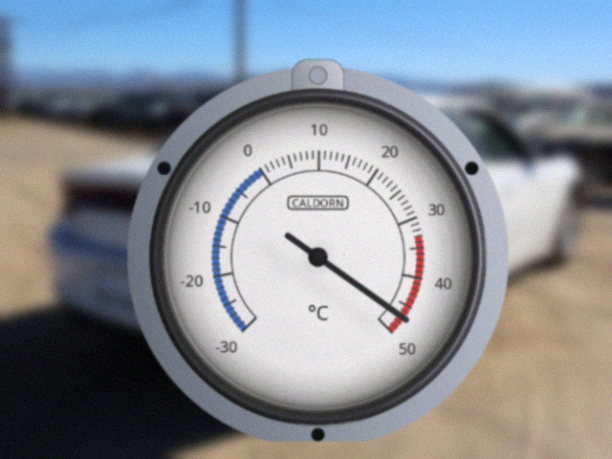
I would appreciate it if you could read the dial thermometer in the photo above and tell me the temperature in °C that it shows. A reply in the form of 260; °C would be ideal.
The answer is 47; °C
